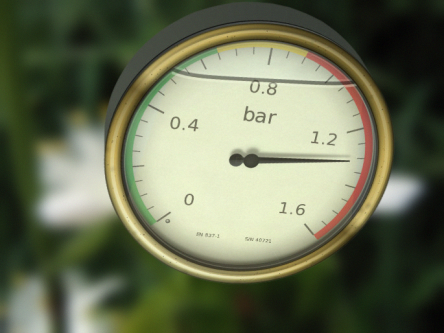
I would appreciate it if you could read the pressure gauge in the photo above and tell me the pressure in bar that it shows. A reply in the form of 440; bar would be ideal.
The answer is 1.3; bar
